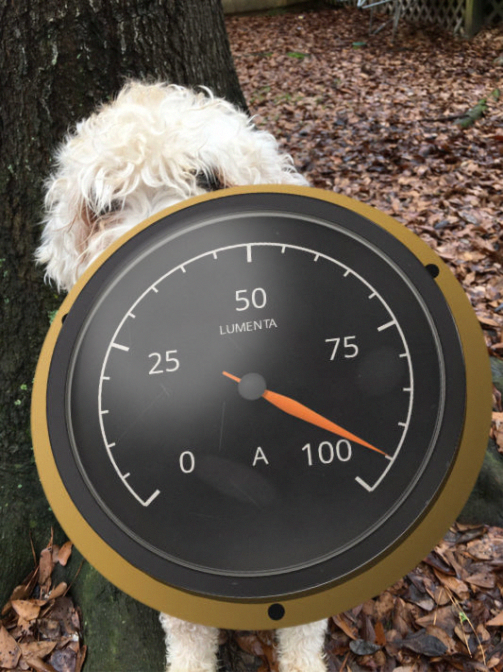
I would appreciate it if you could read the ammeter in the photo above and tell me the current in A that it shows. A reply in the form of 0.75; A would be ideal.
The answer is 95; A
